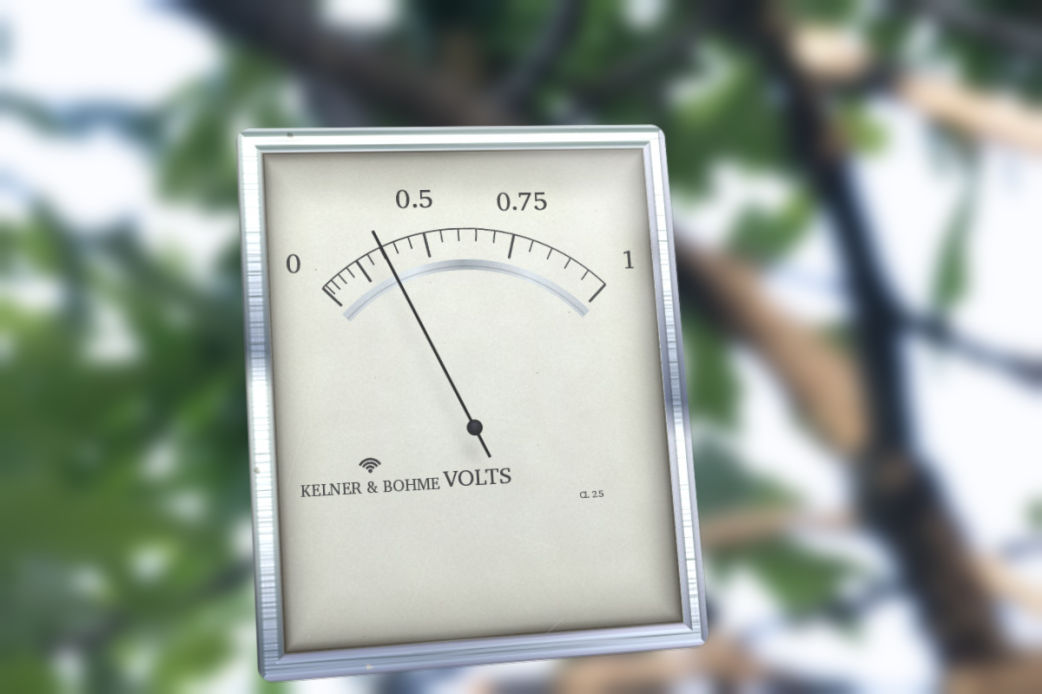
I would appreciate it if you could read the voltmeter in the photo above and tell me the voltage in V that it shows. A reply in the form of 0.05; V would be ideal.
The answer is 0.35; V
